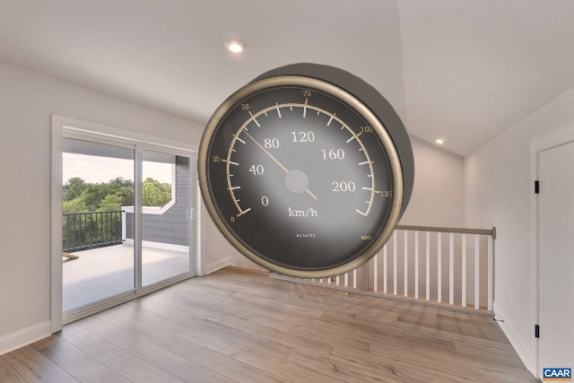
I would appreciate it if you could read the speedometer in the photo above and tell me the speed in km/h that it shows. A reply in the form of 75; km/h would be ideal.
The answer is 70; km/h
